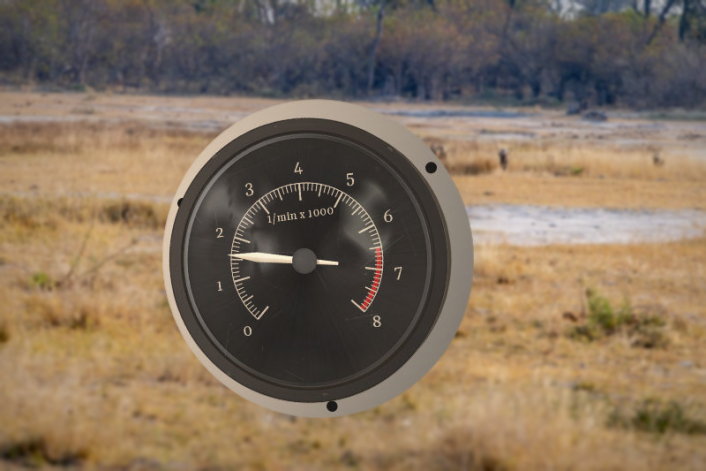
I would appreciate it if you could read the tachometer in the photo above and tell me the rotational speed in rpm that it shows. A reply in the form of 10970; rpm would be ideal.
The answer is 1600; rpm
